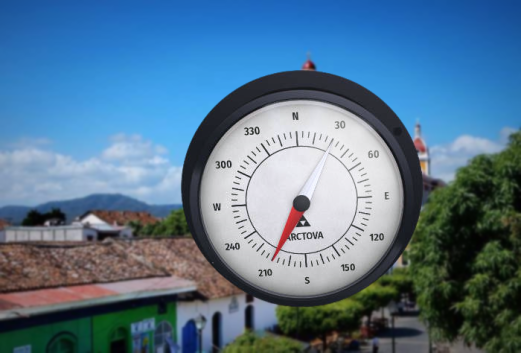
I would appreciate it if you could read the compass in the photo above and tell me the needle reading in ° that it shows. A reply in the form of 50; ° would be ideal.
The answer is 210; °
